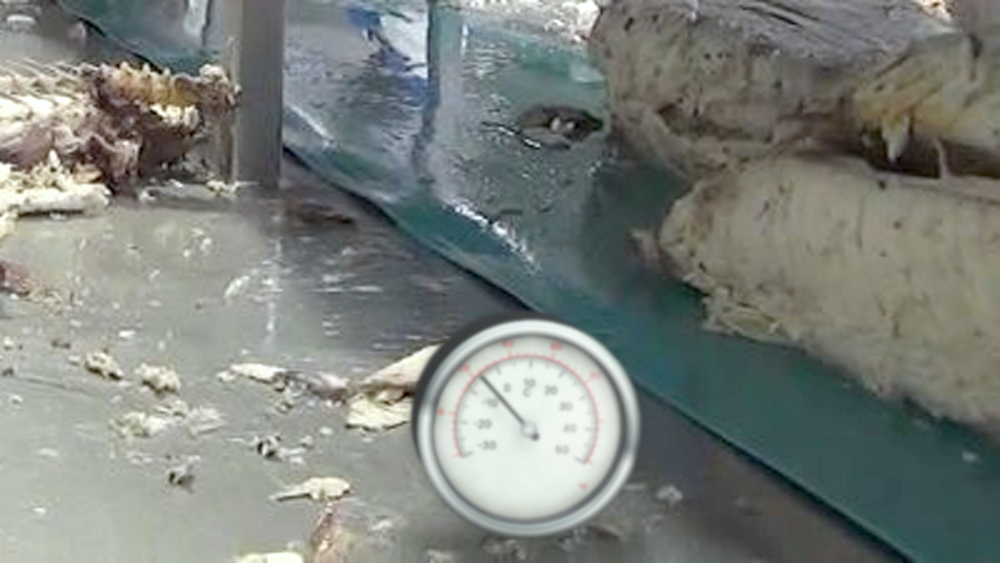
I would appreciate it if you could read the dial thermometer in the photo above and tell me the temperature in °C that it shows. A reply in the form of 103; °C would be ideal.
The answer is -5; °C
